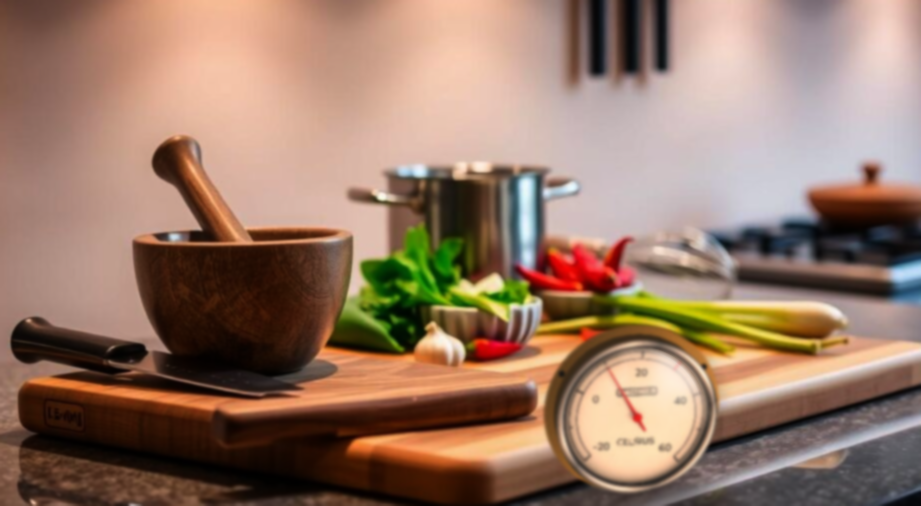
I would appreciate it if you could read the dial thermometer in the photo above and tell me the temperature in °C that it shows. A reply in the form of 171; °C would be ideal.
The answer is 10; °C
